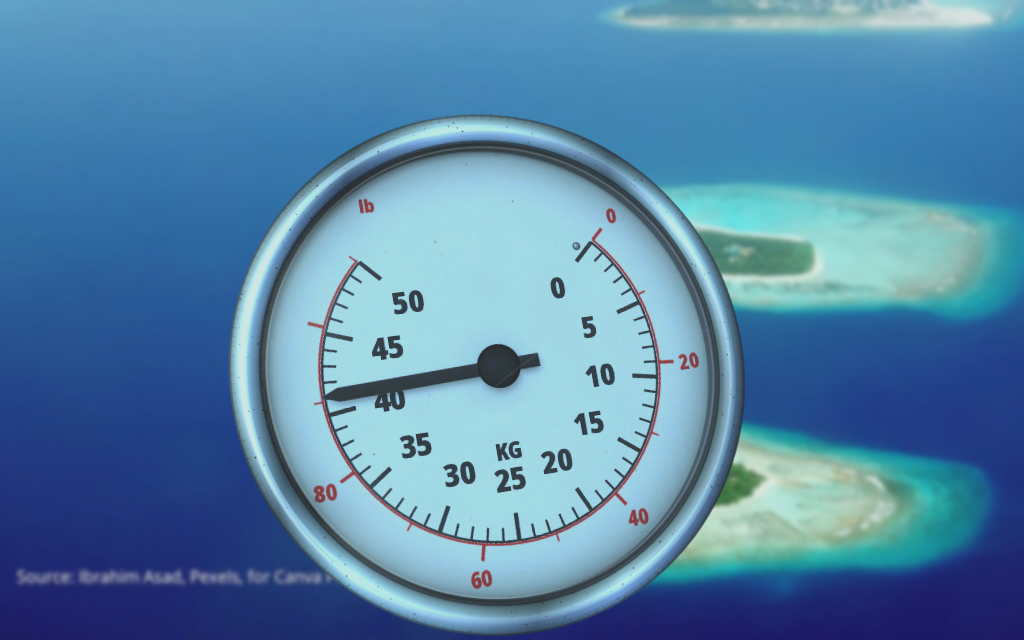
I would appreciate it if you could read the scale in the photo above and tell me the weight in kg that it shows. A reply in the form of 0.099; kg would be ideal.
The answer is 41; kg
